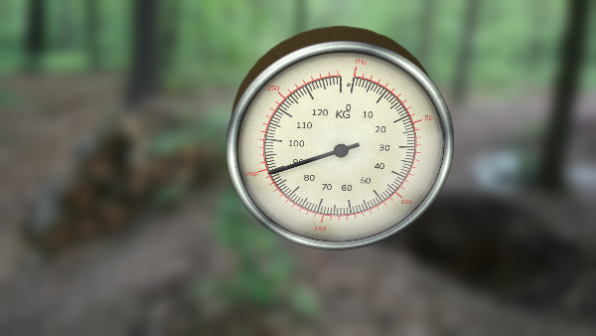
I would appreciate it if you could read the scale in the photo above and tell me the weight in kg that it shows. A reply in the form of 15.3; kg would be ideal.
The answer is 90; kg
